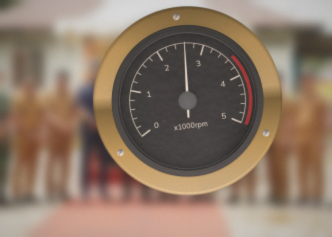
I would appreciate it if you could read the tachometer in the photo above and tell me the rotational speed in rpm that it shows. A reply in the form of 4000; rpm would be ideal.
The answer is 2600; rpm
